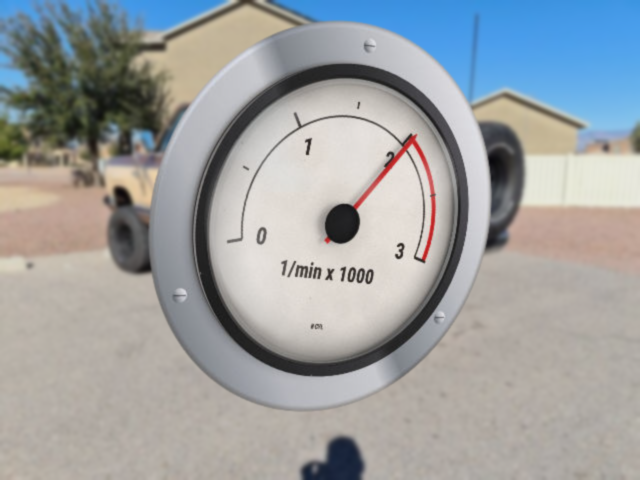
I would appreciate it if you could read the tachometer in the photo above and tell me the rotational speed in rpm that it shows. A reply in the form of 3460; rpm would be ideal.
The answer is 2000; rpm
